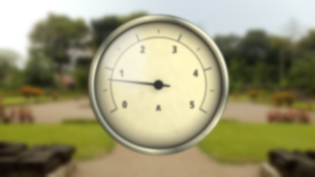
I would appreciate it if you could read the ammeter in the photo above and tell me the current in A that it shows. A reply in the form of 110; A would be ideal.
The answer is 0.75; A
